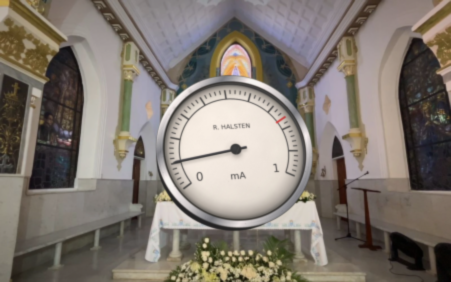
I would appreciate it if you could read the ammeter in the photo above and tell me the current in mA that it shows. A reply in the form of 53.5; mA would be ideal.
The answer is 0.1; mA
